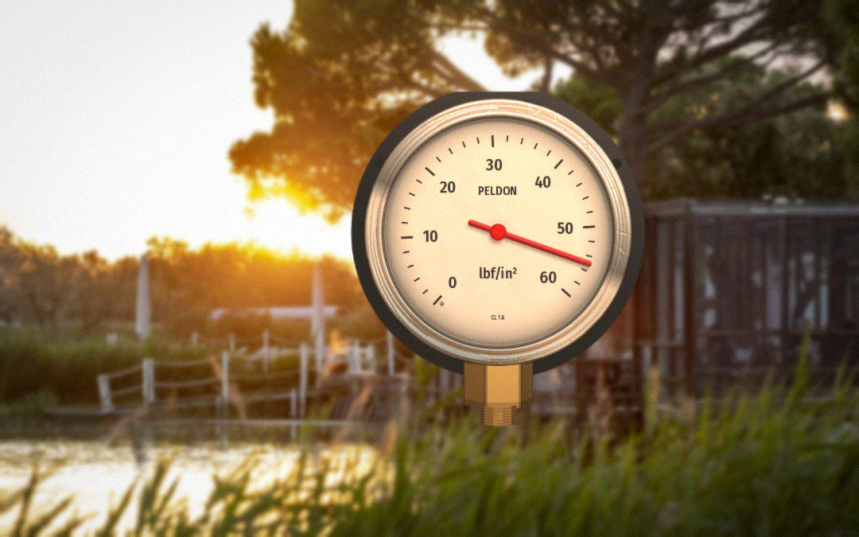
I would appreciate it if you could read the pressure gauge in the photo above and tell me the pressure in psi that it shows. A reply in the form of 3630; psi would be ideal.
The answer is 55; psi
